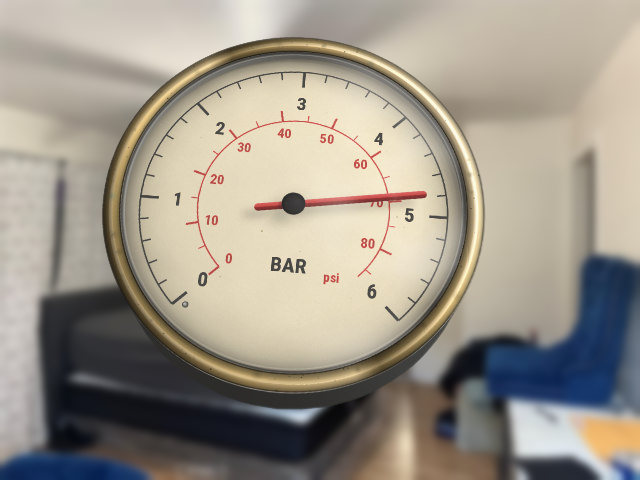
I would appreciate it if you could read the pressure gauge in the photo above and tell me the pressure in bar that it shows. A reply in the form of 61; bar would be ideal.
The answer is 4.8; bar
